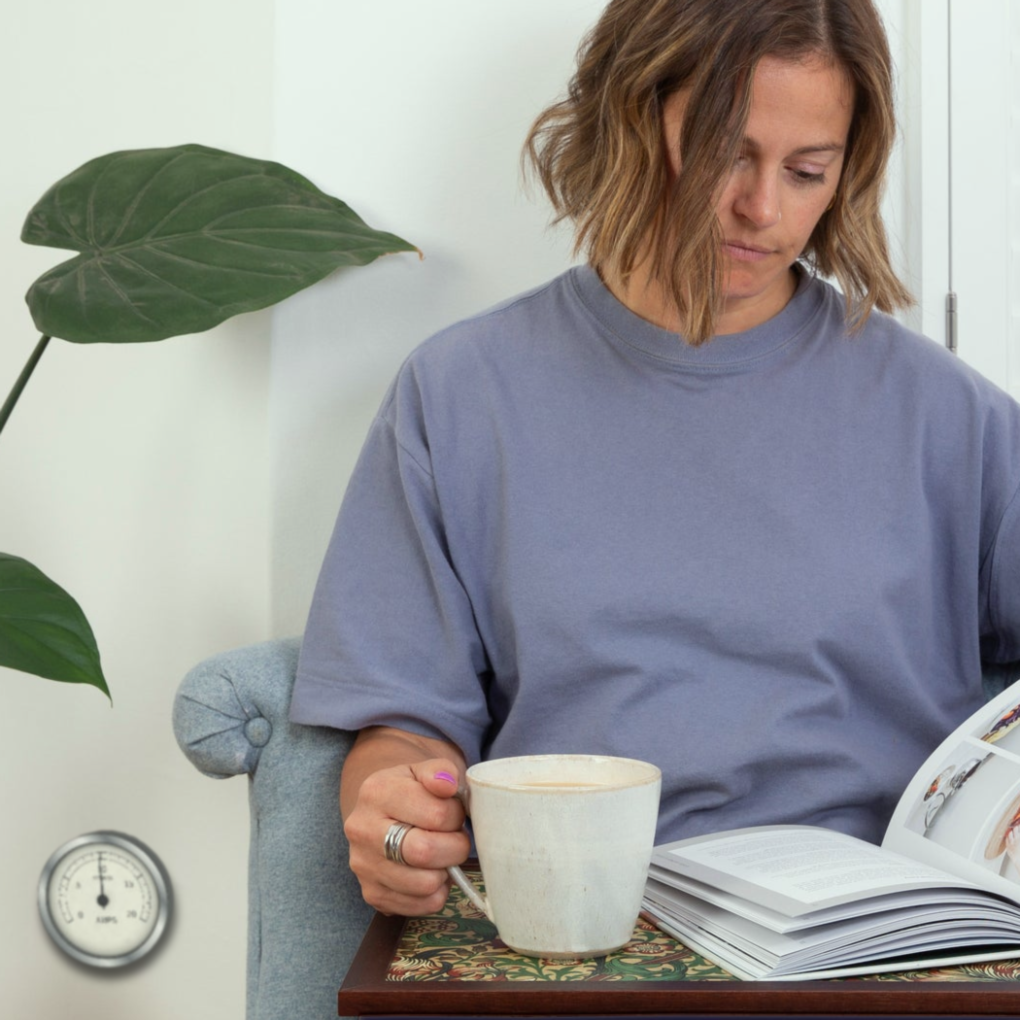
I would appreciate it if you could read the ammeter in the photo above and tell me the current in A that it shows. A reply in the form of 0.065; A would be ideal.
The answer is 10; A
